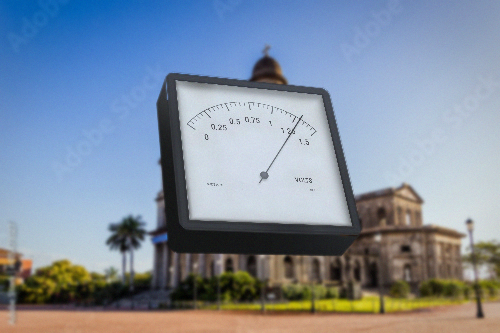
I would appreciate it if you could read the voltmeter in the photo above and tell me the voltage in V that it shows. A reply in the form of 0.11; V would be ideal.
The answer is 1.3; V
